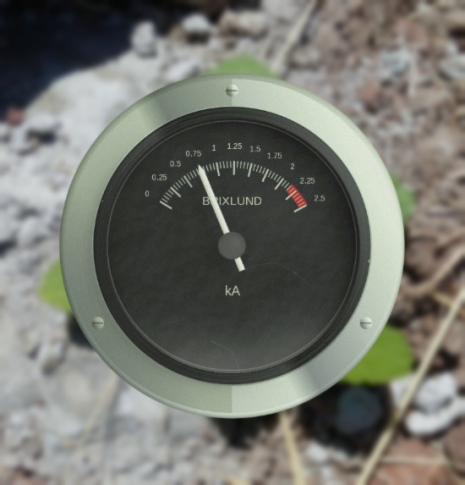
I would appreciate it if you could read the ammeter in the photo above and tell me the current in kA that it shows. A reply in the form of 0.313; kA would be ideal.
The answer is 0.75; kA
